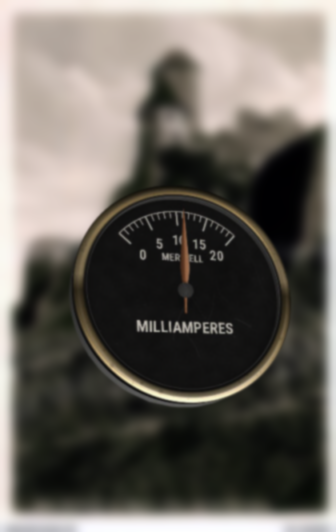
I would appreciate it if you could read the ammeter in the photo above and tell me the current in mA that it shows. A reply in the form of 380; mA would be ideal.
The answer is 11; mA
